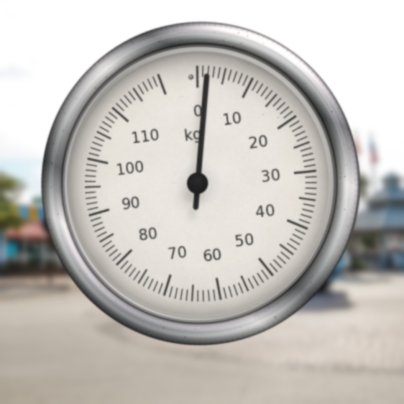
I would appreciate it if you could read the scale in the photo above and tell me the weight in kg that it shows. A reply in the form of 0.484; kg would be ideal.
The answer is 2; kg
